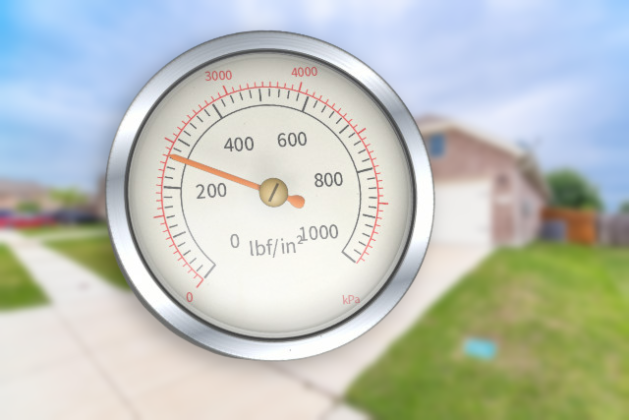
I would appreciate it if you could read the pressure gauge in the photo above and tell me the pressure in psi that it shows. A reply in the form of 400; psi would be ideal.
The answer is 260; psi
